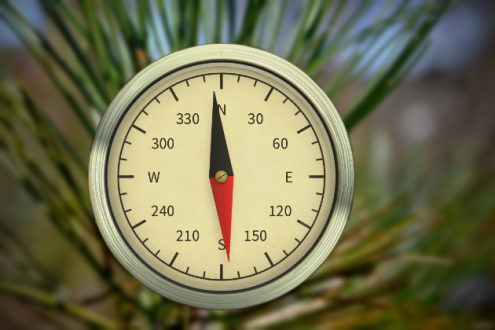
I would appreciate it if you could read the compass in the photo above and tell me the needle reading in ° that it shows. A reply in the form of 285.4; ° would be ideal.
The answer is 175; °
